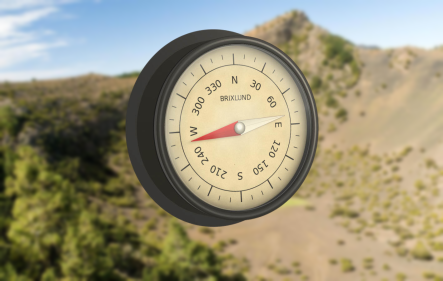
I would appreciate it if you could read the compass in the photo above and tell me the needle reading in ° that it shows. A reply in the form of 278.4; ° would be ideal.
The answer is 260; °
